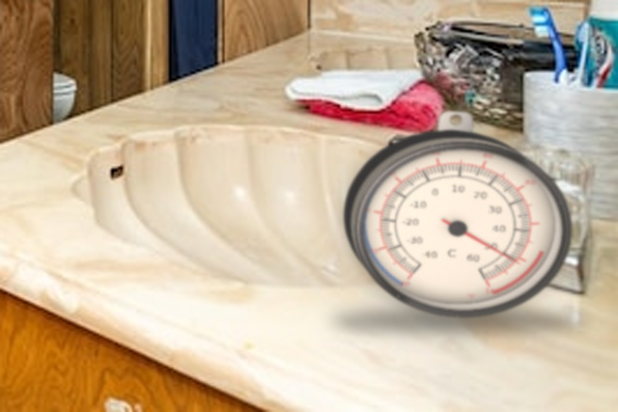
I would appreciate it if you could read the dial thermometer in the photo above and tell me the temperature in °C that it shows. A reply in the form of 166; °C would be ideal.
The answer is 50; °C
